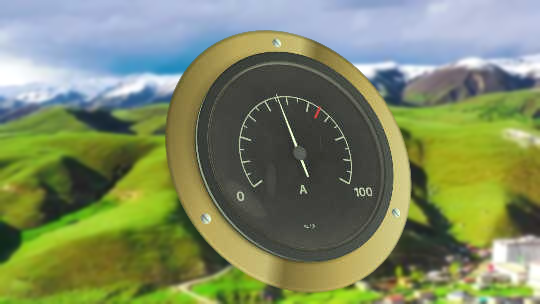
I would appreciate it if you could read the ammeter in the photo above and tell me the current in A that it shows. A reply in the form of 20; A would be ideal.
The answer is 45; A
